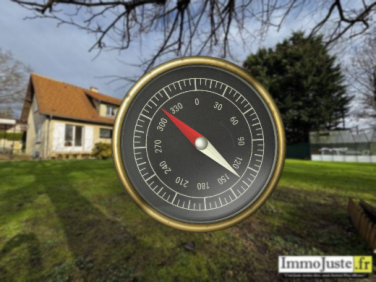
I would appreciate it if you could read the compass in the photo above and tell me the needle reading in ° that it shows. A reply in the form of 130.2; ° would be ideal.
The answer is 315; °
